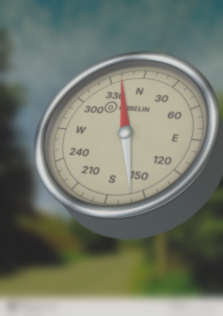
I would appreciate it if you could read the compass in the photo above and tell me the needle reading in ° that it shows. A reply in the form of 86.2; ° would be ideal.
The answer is 340; °
